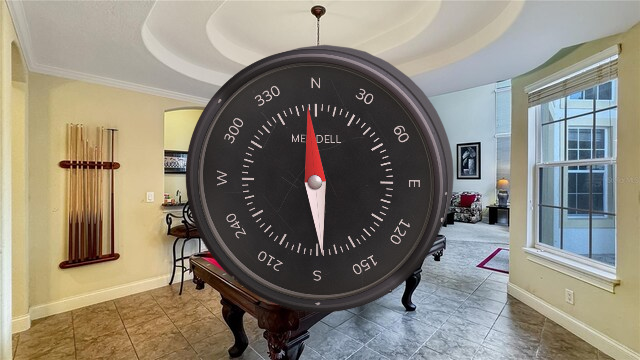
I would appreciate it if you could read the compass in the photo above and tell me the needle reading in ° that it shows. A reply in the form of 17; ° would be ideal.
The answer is 355; °
